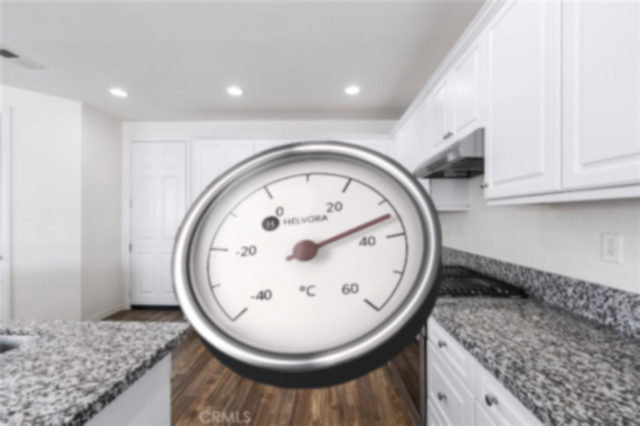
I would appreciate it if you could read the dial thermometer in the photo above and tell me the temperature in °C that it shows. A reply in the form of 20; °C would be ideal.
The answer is 35; °C
